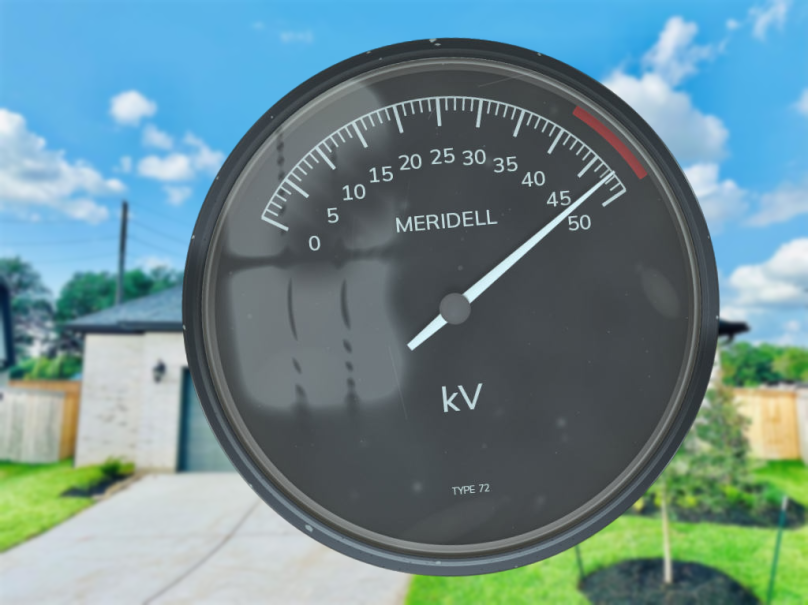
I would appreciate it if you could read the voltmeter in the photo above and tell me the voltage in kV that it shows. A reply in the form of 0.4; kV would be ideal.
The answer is 47.5; kV
